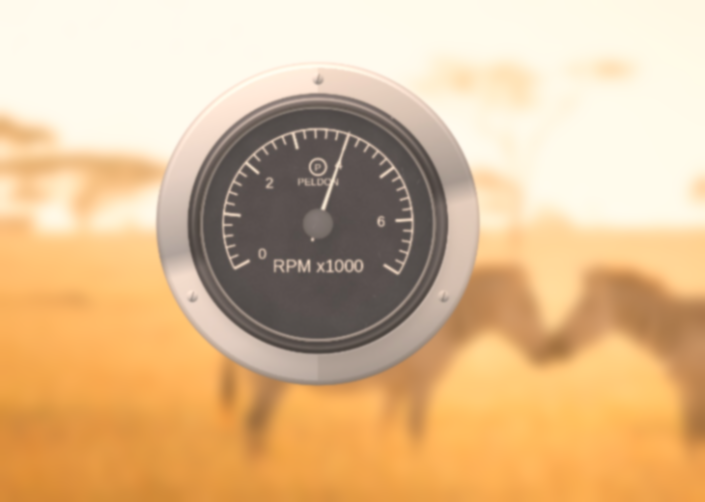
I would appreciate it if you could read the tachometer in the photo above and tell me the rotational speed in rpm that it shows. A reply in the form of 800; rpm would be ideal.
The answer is 4000; rpm
